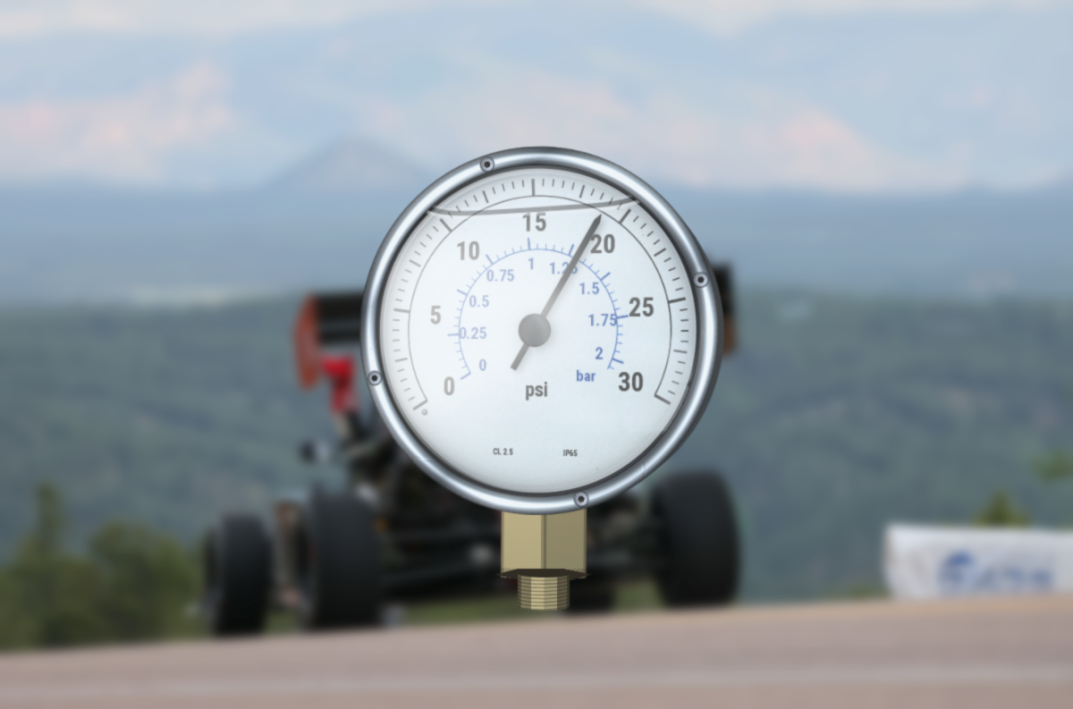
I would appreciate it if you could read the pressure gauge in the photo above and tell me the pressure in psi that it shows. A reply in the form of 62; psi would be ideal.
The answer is 19; psi
